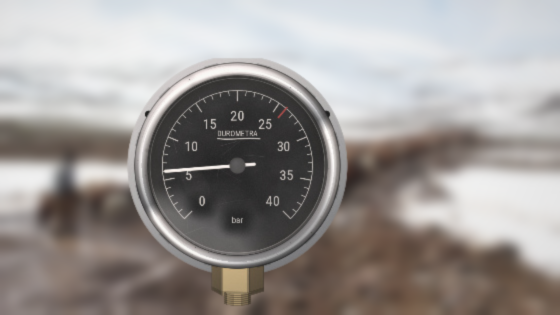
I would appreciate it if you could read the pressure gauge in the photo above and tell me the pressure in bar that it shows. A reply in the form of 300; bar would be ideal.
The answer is 6; bar
